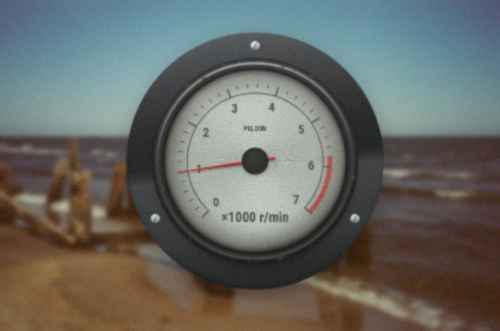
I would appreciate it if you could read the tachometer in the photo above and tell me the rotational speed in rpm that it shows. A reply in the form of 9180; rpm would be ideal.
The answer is 1000; rpm
